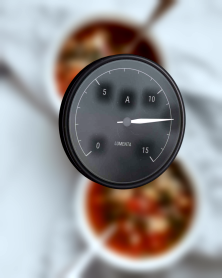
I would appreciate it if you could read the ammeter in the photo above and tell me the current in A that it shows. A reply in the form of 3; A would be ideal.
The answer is 12; A
